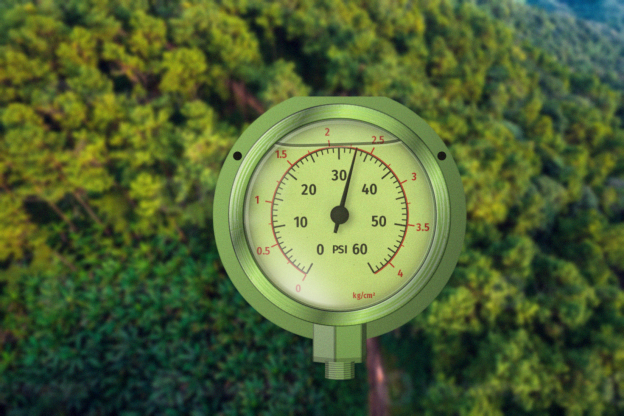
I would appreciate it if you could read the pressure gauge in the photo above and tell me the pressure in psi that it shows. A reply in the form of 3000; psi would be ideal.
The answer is 33; psi
